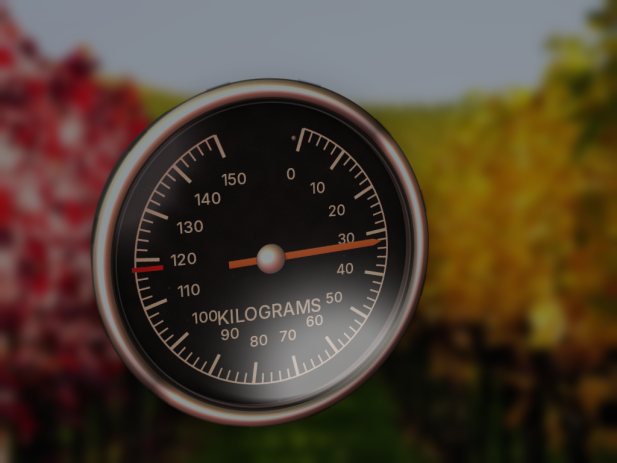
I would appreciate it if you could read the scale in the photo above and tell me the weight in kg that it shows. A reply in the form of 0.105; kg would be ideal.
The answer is 32; kg
